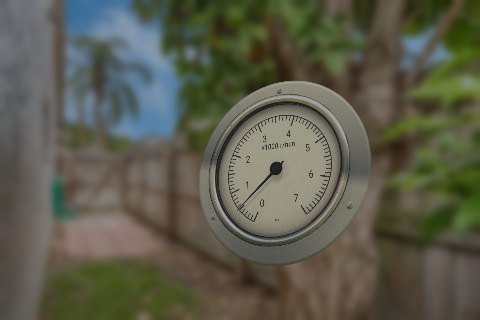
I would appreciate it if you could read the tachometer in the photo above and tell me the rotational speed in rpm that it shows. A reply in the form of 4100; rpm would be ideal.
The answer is 500; rpm
